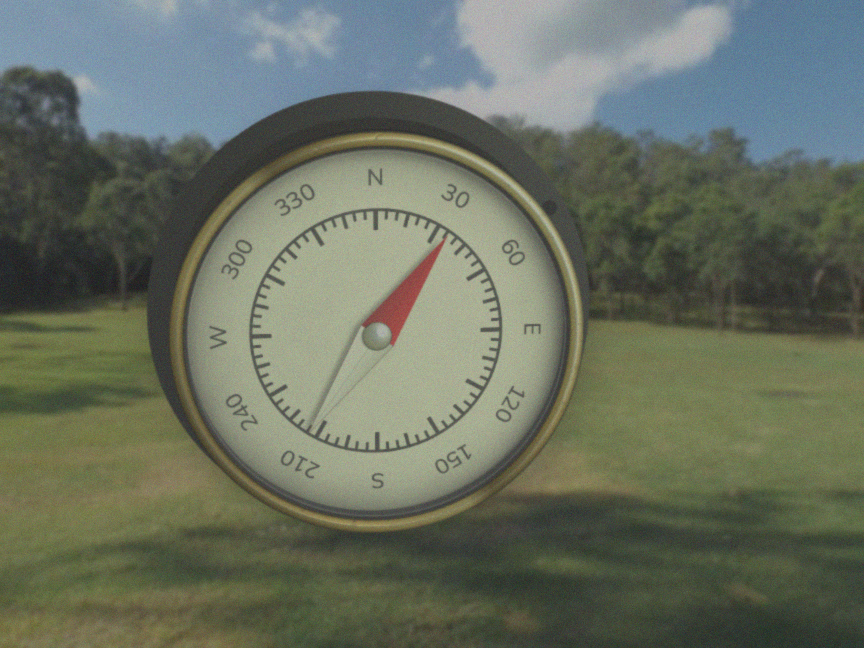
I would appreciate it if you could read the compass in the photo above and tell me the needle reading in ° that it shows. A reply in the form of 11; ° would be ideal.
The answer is 35; °
